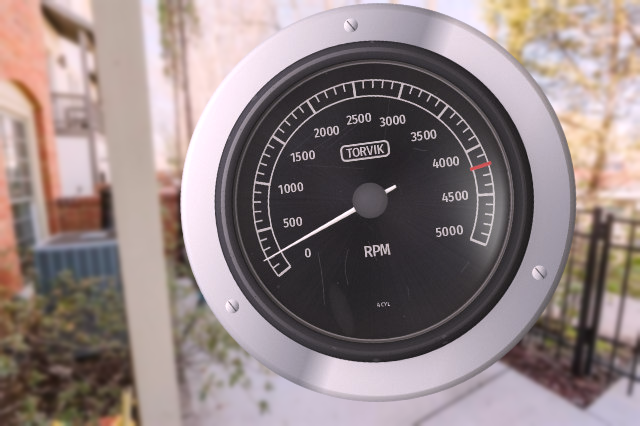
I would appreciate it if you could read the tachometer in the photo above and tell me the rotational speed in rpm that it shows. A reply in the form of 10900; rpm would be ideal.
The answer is 200; rpm
